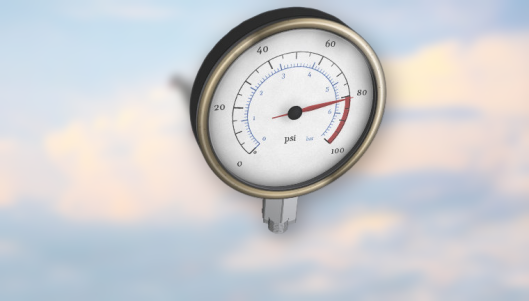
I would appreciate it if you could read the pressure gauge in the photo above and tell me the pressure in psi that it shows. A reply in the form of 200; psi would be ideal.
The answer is 80; psi
